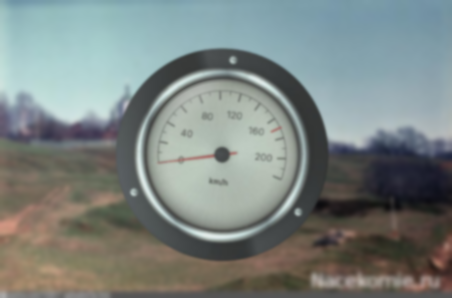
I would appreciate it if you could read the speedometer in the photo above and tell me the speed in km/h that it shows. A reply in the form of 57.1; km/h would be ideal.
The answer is 0; km/h
